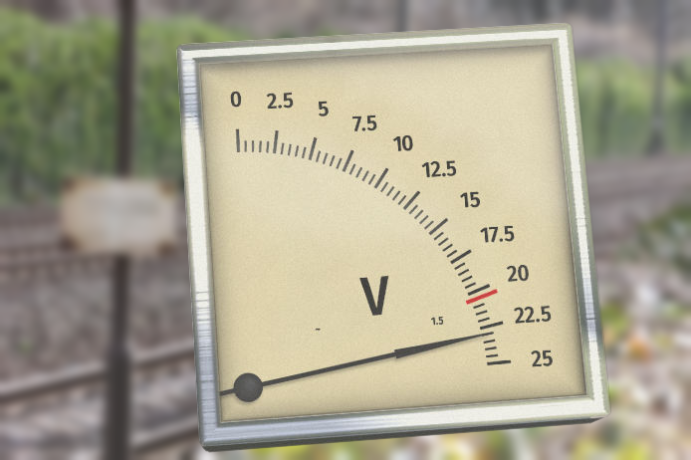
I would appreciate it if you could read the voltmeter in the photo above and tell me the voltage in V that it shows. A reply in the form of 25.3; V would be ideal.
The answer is 23; V
